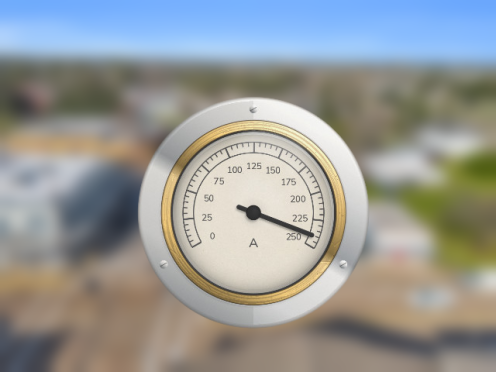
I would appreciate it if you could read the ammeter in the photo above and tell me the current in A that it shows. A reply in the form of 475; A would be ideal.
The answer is 240; A
